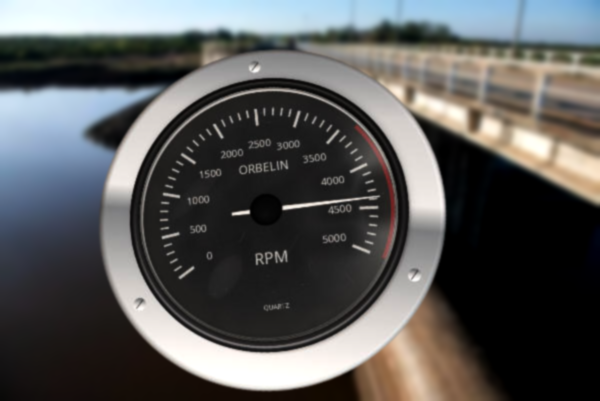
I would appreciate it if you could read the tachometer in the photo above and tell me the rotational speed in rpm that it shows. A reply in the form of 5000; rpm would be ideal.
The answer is 4400; rpm
